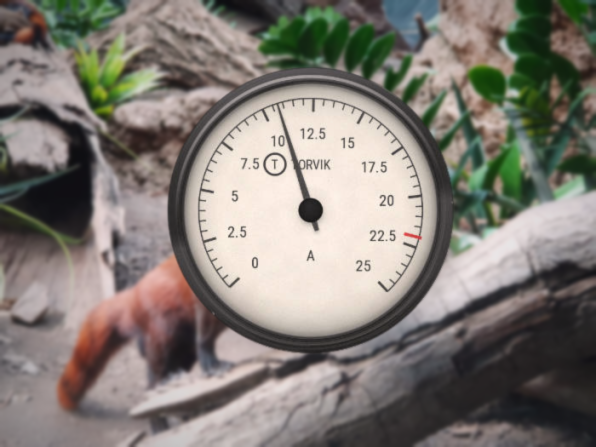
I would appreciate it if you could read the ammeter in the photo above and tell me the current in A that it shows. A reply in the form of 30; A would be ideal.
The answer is 10.75; A
